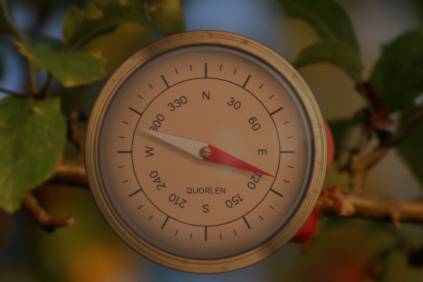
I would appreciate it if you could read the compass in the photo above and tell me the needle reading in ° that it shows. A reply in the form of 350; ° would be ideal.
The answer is 110; °
